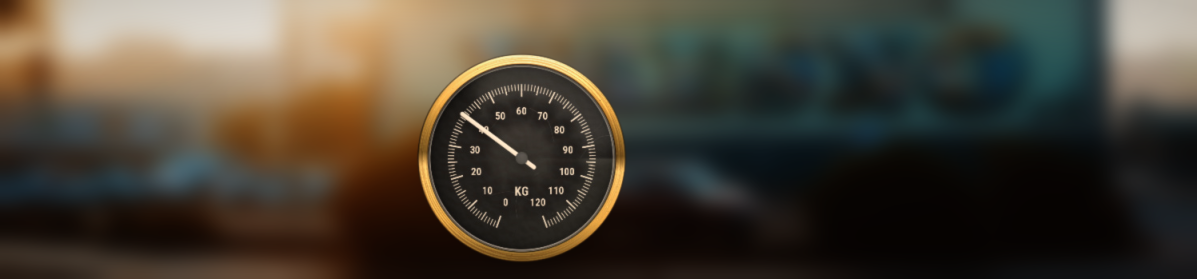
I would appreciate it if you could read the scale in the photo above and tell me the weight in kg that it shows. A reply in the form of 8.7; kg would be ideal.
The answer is 40; kg
